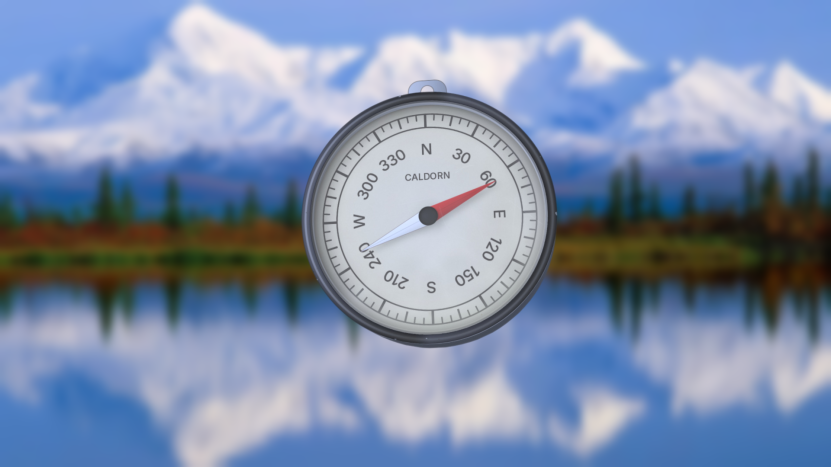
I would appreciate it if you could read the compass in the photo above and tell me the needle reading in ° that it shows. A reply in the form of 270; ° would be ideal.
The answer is 65; °
